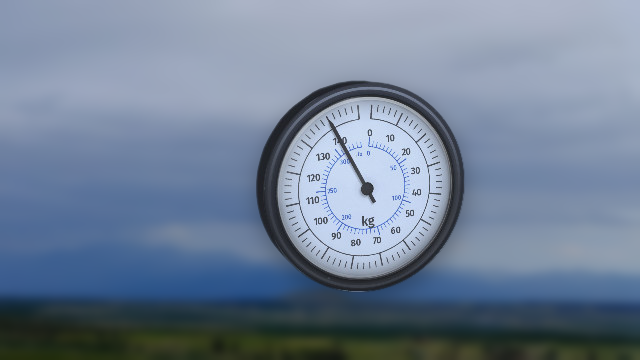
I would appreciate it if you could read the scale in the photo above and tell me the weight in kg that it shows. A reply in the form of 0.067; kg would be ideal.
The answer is 140; kg
